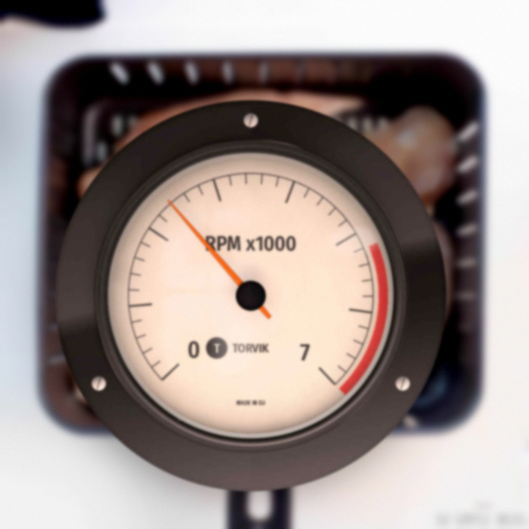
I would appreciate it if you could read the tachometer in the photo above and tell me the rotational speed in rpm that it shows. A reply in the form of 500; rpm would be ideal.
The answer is 2400; rpm
